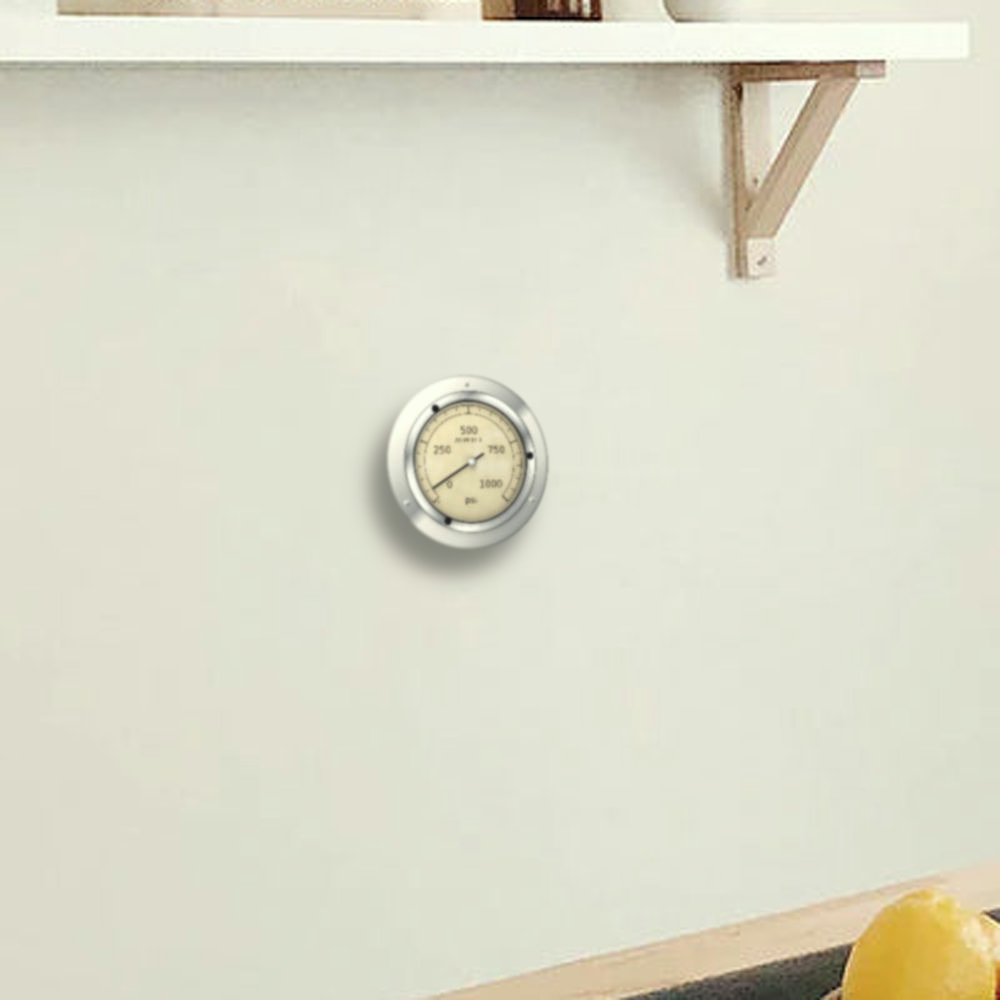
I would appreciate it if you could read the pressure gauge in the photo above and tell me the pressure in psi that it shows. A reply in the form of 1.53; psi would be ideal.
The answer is 50; psi
